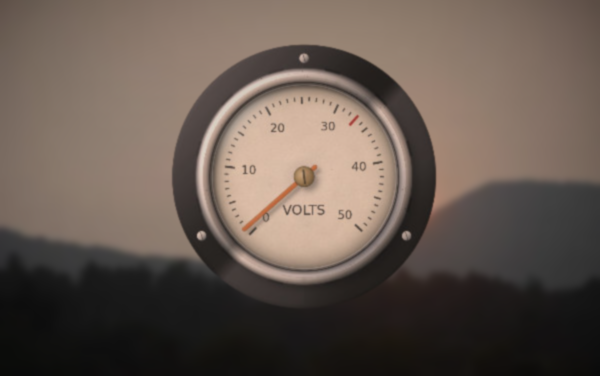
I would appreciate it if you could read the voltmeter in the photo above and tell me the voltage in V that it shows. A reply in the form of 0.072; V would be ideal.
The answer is 1; V
